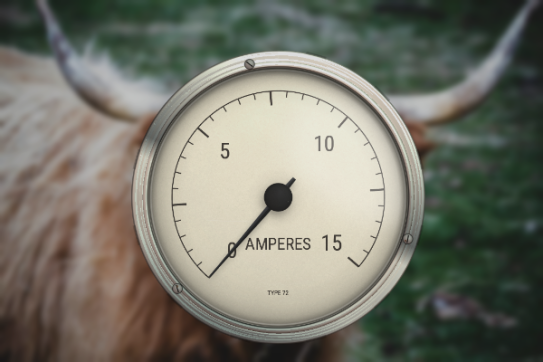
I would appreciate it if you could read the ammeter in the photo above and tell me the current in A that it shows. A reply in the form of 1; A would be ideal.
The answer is 0; A
